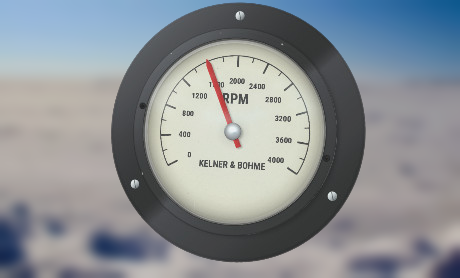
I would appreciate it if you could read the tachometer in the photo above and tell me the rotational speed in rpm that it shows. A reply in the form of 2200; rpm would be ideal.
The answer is 1600; rpm
